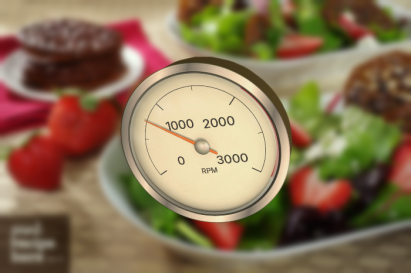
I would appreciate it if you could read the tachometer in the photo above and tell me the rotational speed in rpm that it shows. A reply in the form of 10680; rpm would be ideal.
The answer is 750; rpm
